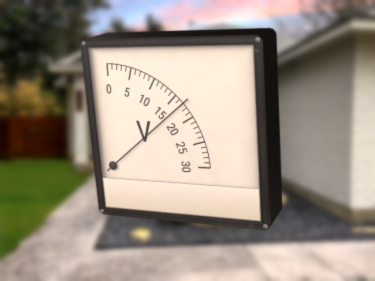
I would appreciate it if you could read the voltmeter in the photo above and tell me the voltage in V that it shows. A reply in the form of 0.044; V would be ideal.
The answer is 17; V
